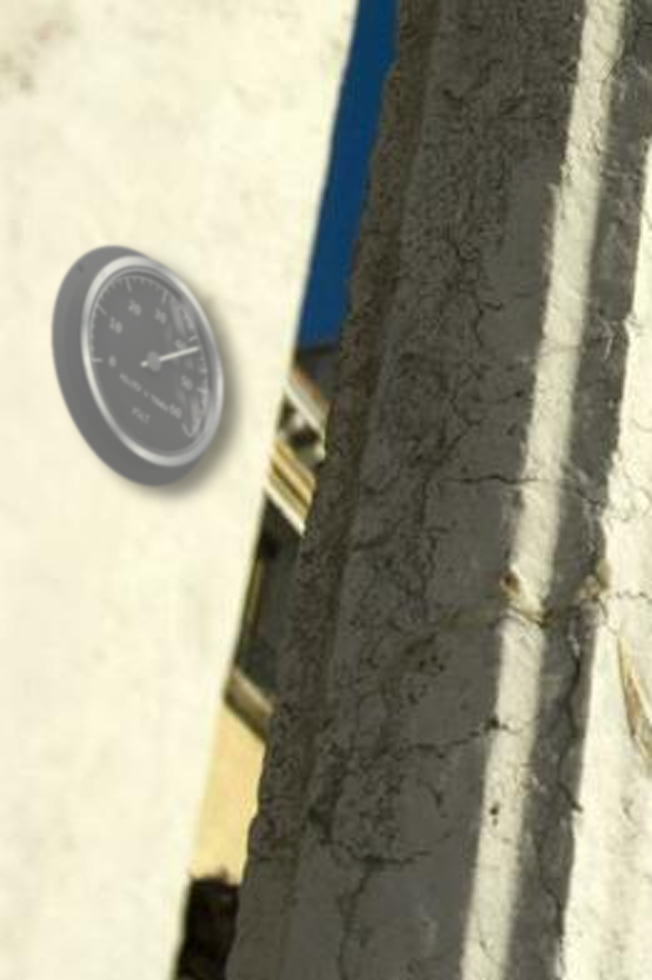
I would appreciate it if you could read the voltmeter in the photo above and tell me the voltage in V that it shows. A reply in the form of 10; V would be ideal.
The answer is 42; V
